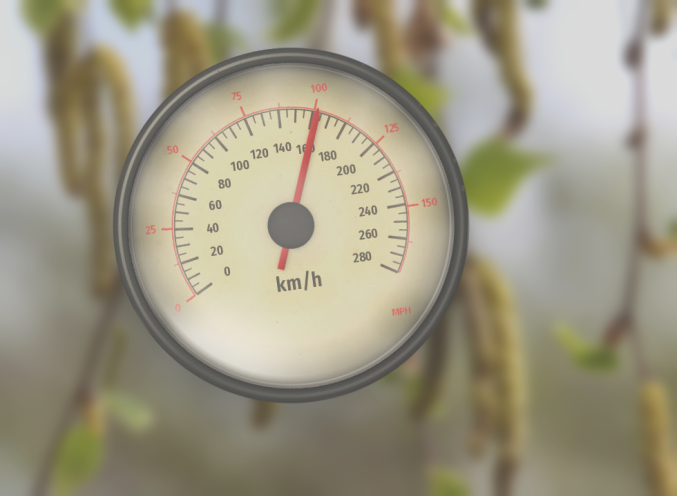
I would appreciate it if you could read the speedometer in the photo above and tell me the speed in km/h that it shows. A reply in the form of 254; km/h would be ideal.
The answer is 162.5; km/h
